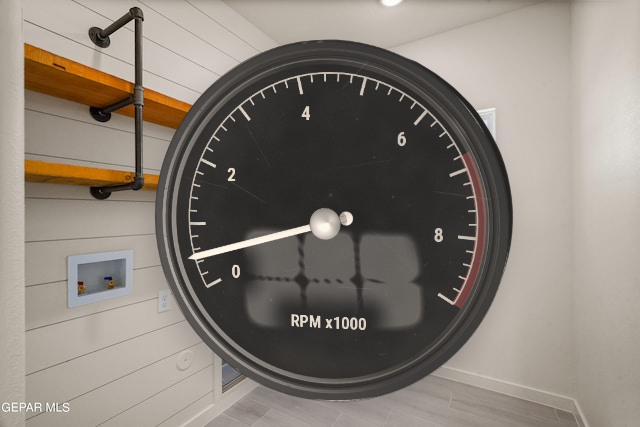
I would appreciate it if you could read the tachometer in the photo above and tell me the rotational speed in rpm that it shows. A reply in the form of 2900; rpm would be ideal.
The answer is 500; rpm
